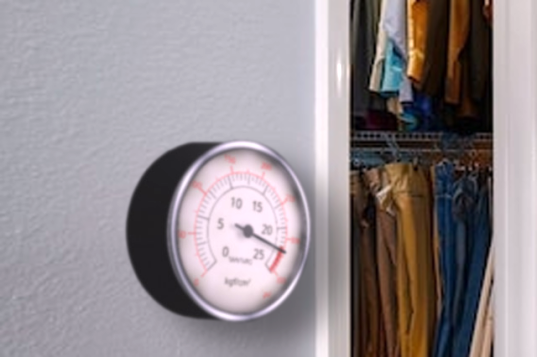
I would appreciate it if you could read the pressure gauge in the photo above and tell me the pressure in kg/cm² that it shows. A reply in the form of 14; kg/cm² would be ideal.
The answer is 22.5; kg/cm²
